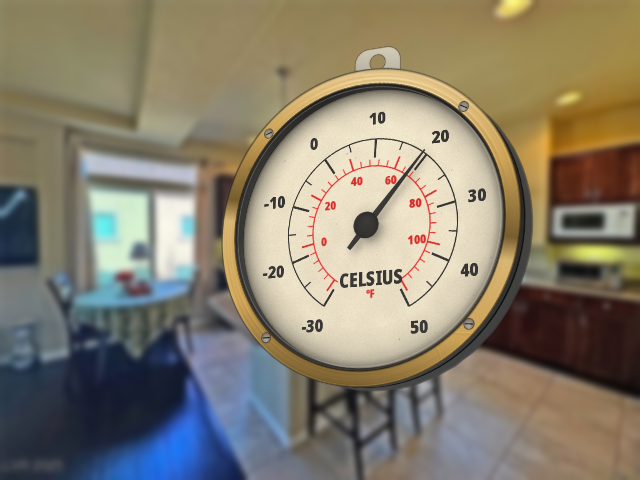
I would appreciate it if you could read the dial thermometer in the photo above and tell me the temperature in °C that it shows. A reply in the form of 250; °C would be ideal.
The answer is 20; °C
